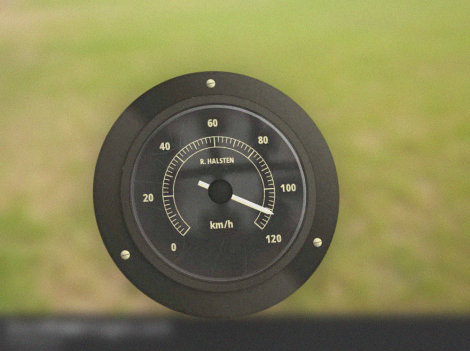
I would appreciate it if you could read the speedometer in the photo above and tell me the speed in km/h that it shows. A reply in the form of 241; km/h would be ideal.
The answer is 112; km/h
